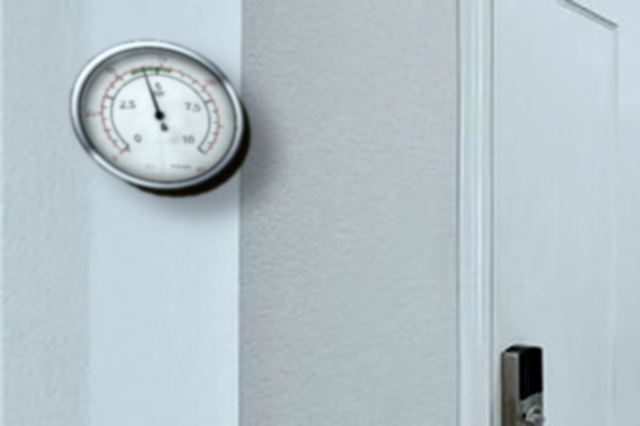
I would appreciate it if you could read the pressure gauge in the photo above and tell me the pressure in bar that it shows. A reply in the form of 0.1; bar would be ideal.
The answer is 4.5; bar
